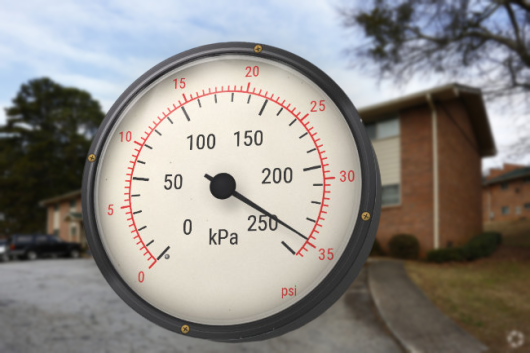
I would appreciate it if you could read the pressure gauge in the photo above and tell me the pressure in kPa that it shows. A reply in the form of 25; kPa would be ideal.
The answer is 240; kPa
